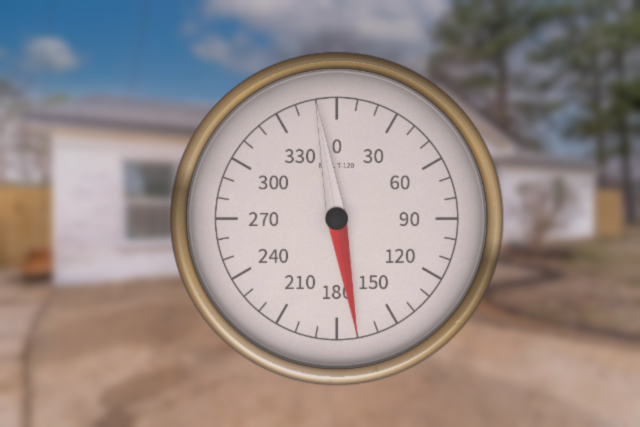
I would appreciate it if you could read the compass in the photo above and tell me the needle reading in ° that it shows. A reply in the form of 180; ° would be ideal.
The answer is 170; °
